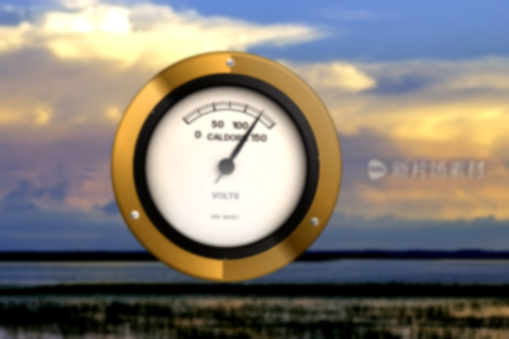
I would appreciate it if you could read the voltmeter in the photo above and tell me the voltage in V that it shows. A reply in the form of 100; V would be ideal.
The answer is 125; V
